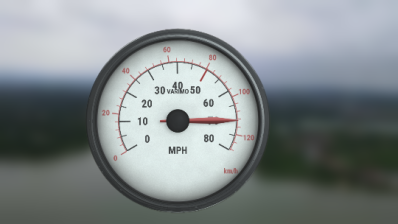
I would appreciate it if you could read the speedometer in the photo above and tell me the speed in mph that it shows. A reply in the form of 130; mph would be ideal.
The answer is 70; mph
